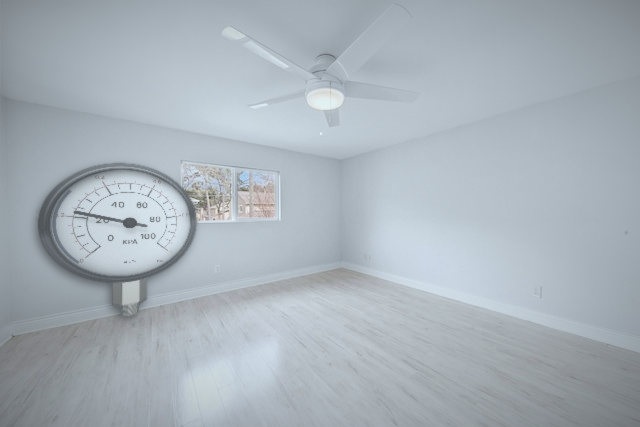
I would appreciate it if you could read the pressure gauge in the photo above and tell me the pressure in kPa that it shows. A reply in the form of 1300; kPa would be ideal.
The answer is 22.5; kPa
